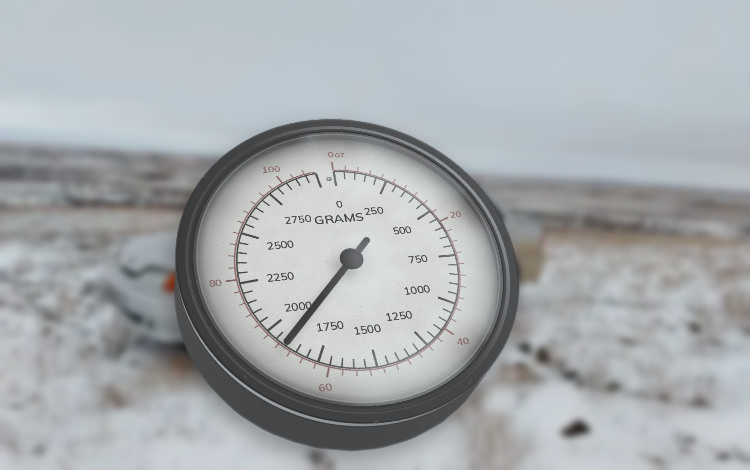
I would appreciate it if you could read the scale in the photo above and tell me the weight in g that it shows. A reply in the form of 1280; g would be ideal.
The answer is 1900; g
